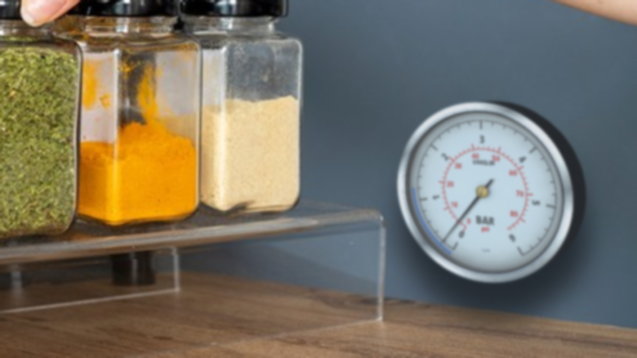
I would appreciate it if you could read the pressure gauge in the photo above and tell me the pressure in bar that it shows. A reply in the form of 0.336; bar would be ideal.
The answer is 0.2; bar
